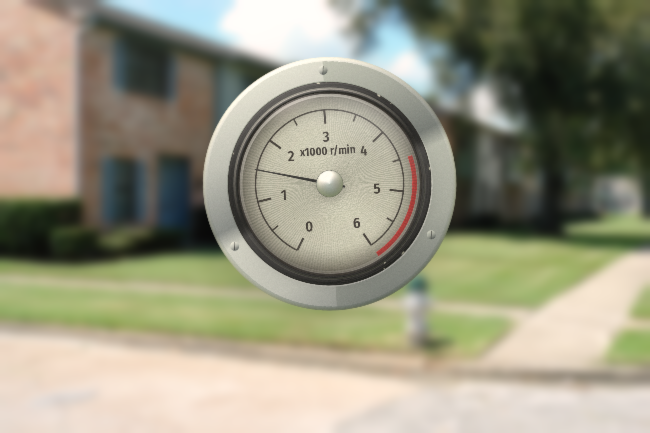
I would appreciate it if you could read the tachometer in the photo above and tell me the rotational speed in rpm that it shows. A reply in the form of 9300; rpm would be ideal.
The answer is 1500; rpm
